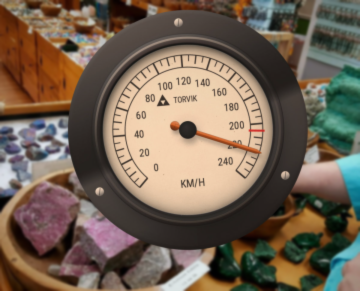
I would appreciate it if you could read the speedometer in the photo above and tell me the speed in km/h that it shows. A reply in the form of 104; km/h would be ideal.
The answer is 220; km/h
